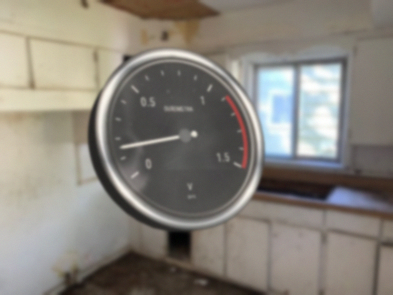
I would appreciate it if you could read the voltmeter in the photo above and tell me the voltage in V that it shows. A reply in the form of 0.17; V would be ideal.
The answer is 0.15; V
